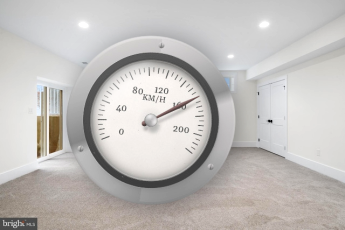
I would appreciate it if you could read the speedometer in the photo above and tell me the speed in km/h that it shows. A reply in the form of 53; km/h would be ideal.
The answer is 160; km/h
